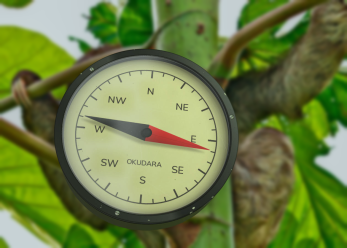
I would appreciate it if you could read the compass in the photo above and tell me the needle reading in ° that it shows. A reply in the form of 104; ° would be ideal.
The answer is 100; °
